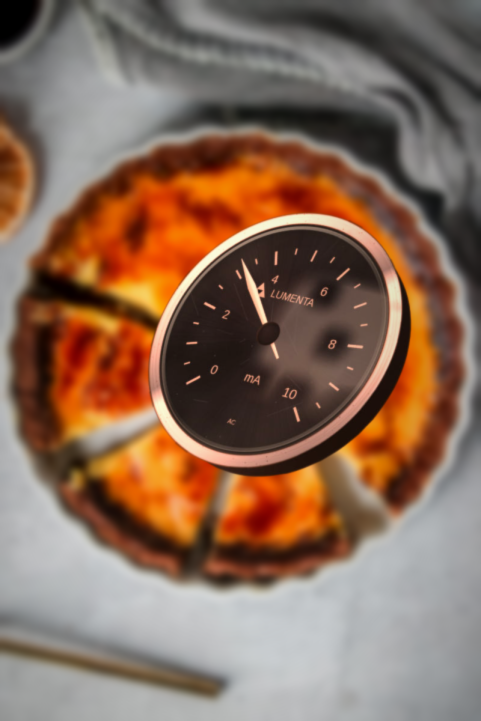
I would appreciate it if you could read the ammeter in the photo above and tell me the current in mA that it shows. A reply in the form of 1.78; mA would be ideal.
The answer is 3.25; mA
